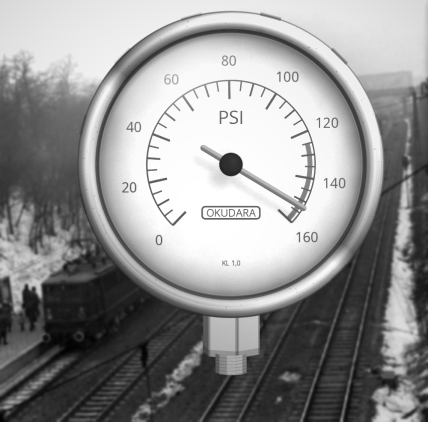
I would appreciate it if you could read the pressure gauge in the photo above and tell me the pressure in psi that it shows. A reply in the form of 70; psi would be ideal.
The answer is 152.5; psi
